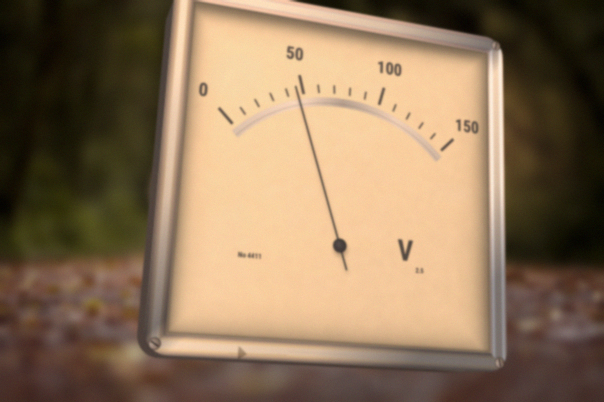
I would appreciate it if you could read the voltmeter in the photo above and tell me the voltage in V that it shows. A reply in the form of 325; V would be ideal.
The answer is 45; V
